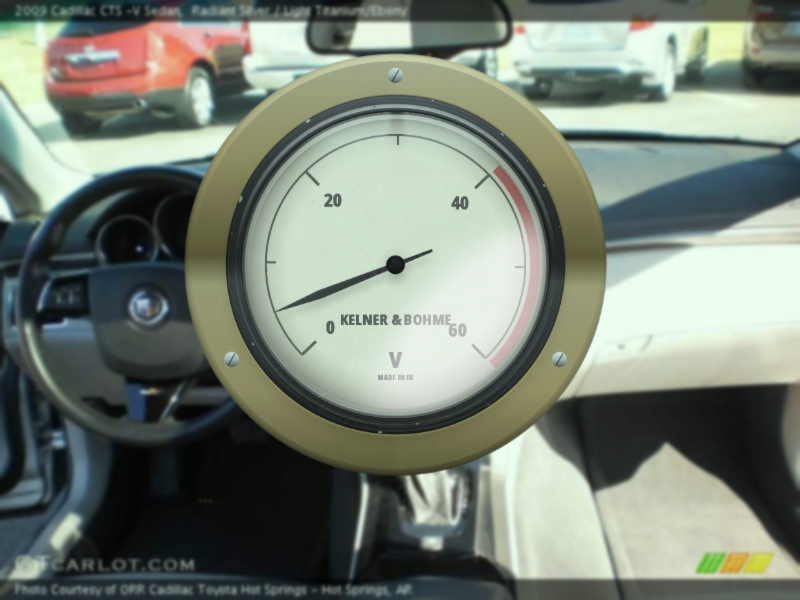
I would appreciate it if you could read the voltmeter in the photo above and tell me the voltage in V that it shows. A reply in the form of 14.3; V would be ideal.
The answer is 5; V
